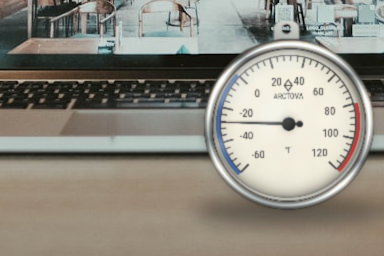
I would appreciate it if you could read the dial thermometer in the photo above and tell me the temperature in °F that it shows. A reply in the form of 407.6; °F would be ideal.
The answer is -28; °F
